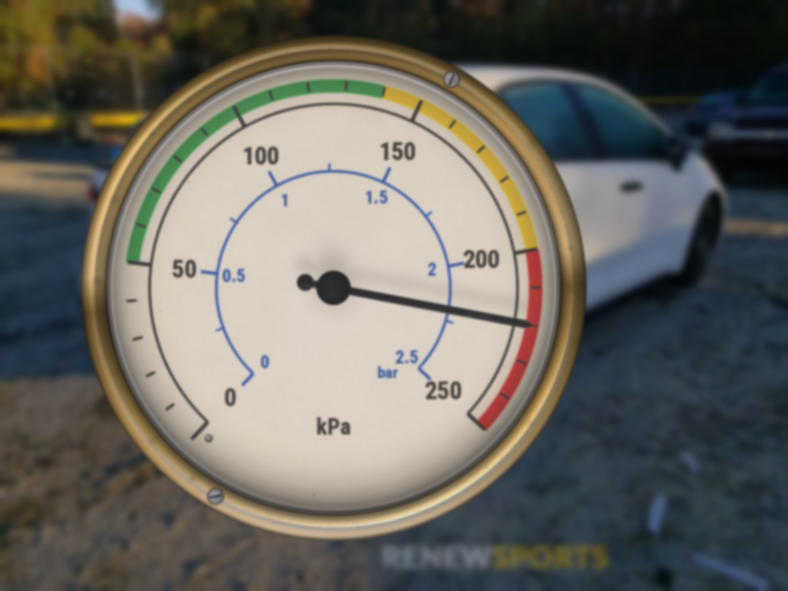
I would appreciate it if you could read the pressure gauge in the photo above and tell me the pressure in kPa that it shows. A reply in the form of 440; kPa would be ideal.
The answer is 220; kPa
